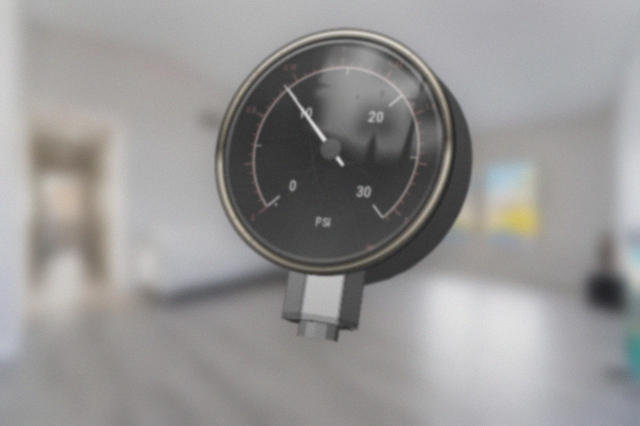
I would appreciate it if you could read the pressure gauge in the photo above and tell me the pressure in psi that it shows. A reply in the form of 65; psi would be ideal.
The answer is 10; psi
